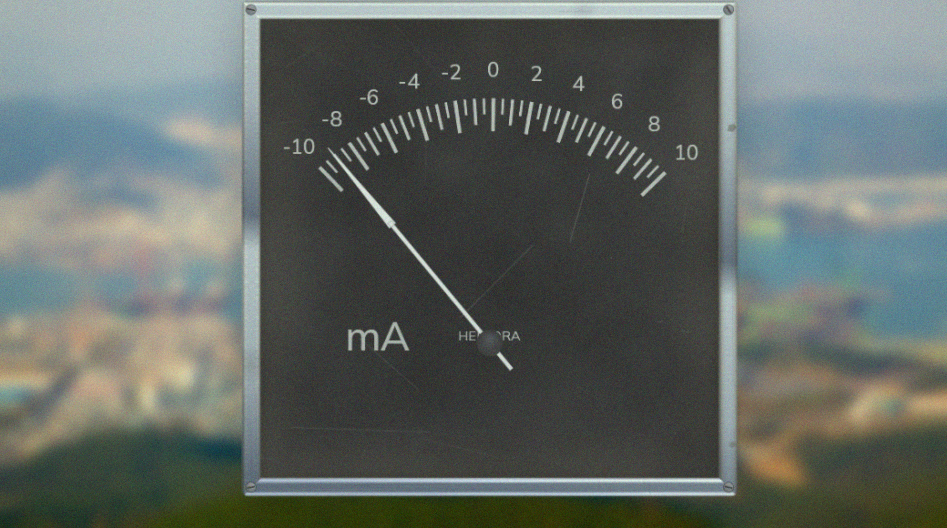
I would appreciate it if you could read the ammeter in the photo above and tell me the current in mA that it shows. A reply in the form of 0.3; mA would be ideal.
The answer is -9; mA
